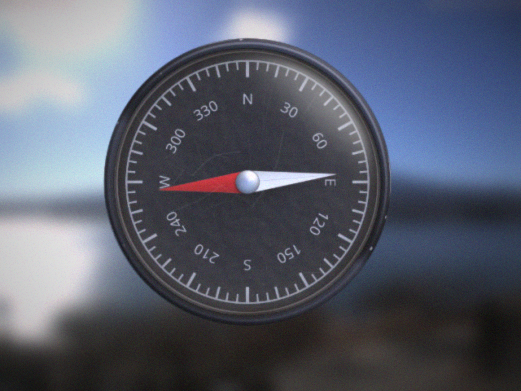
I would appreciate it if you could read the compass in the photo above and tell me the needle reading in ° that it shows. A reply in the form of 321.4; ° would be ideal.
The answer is 265; °
